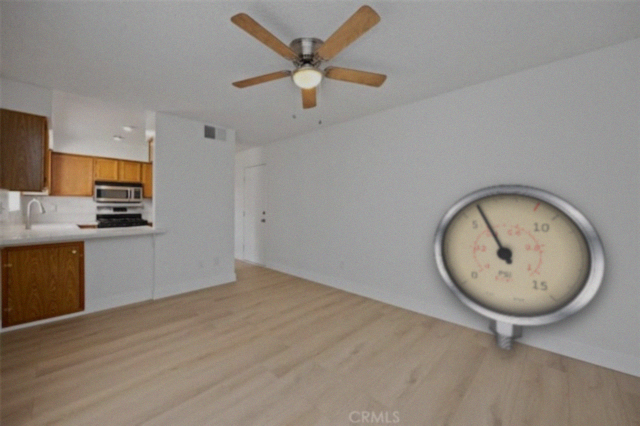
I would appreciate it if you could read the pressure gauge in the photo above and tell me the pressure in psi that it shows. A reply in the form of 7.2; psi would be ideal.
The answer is 6; psi
